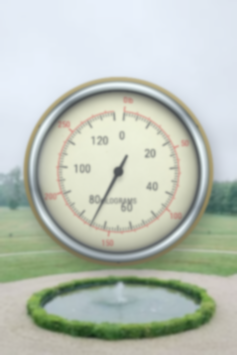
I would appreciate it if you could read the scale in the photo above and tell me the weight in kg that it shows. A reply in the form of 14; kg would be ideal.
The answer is 75; kg
